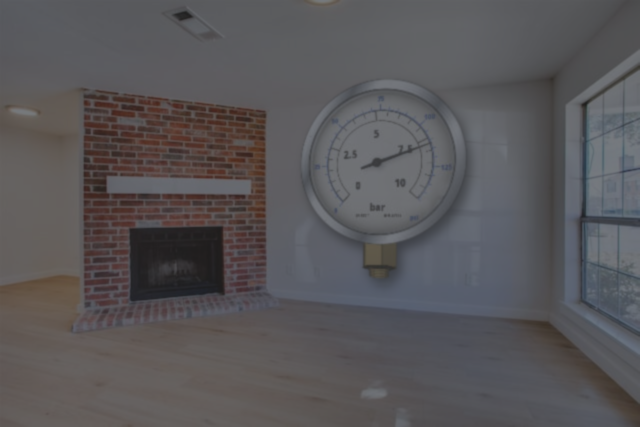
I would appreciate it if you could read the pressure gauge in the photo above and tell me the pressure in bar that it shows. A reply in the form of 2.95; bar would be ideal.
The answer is 7.75; bar
